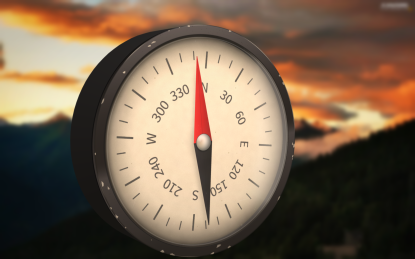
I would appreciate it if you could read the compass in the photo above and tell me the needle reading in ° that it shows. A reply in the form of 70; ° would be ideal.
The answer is 350; °
